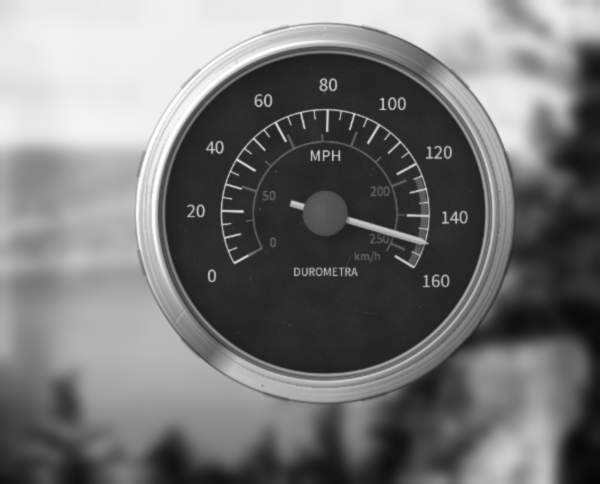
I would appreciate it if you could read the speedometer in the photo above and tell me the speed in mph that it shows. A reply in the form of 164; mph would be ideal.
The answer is 150; mph
